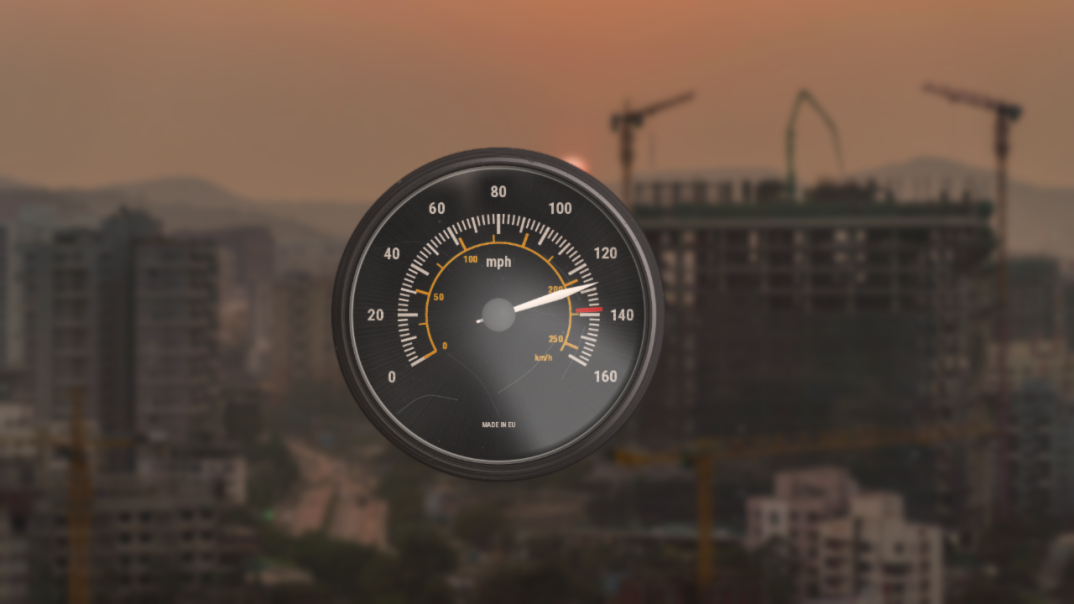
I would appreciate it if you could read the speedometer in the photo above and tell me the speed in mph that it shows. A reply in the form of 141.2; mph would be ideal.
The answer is 128; mph
